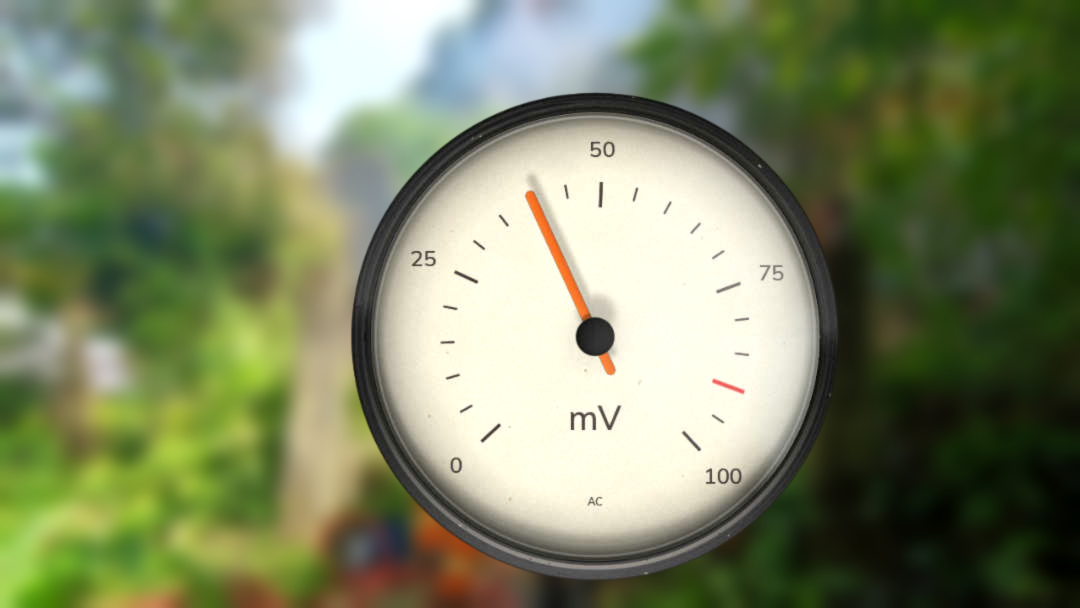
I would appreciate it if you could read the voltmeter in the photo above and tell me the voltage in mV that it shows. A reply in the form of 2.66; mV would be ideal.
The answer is 40; mV
